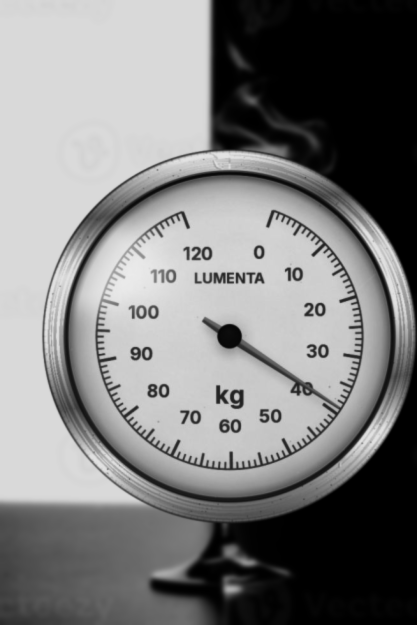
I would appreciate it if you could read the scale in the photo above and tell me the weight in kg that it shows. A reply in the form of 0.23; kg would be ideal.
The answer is 39; kg
